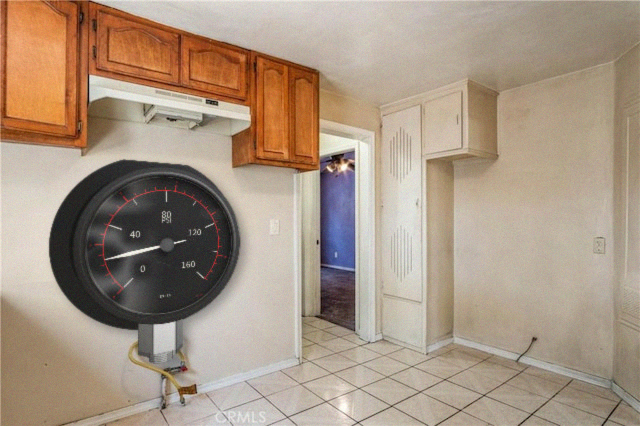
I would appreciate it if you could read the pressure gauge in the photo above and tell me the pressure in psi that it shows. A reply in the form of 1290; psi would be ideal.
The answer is 20; psi
